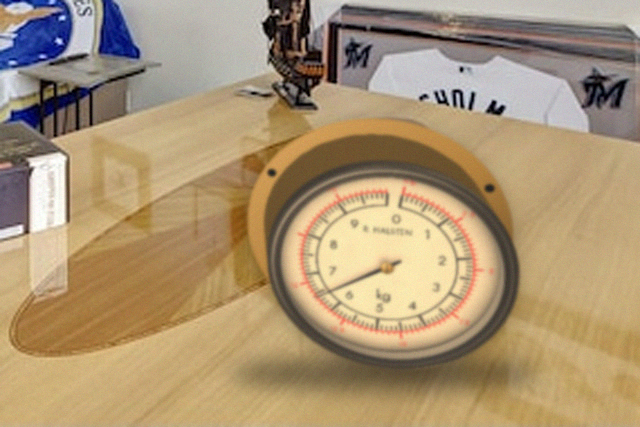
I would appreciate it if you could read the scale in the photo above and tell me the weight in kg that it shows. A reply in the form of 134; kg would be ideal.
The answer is 6.5; kg
